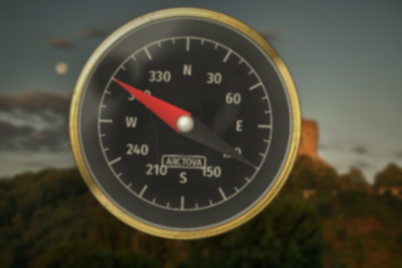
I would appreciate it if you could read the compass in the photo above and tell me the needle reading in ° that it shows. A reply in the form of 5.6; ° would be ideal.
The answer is 300; °
